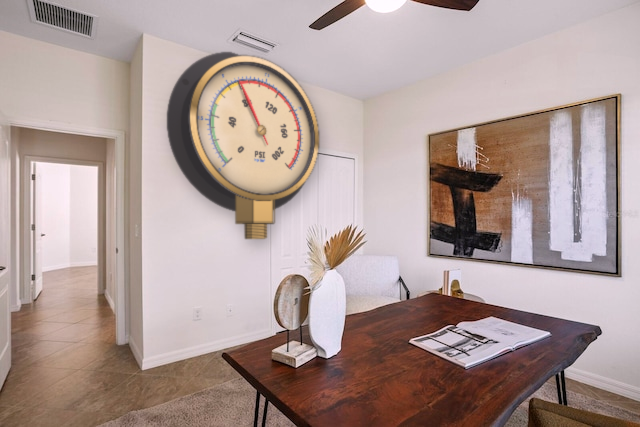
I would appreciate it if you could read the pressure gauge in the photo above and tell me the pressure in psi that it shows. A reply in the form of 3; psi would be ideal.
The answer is 80; psi
